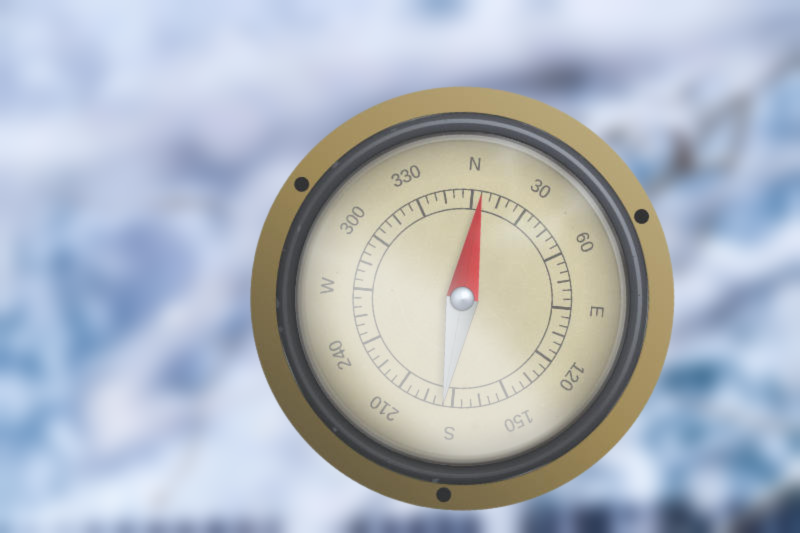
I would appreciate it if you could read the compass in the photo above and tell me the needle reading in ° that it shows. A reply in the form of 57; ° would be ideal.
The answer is 5; °
